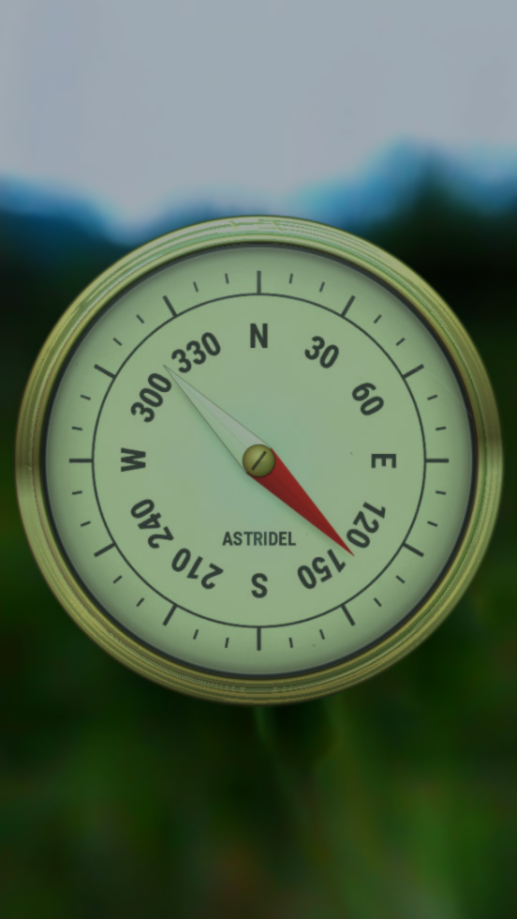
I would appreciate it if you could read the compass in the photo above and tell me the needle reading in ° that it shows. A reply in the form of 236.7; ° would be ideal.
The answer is 135; °
